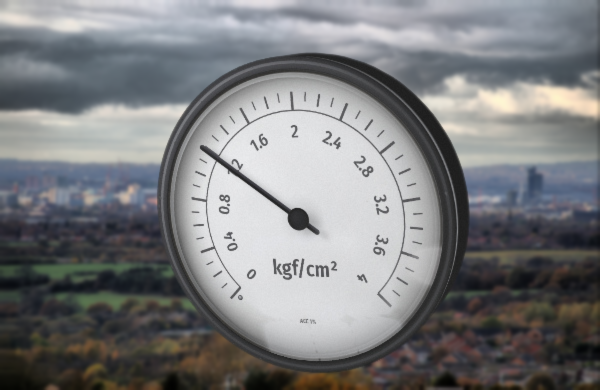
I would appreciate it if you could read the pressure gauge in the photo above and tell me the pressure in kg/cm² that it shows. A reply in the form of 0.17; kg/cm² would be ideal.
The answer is 1.2; kg/cm²
